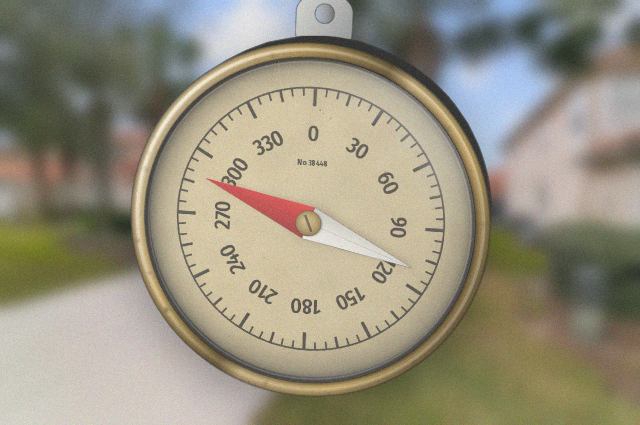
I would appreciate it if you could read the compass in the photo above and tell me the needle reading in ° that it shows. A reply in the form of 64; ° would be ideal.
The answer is 290; °
